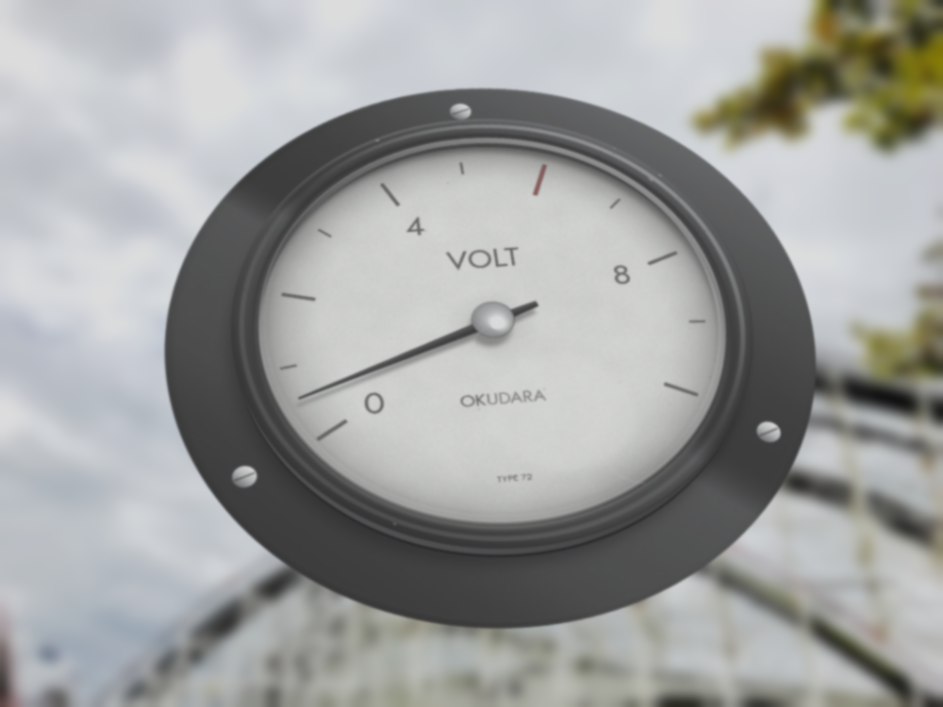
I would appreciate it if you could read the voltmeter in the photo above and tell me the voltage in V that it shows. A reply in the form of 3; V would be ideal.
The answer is 0.5; V
